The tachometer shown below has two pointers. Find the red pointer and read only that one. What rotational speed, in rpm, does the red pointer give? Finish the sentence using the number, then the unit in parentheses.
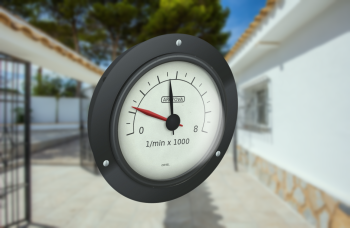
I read 1250 (rpm)
